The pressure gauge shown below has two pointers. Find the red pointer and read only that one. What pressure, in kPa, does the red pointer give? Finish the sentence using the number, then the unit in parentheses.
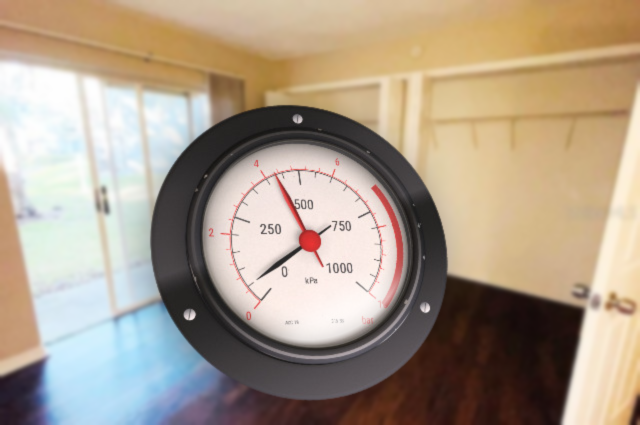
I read 425 (kPa)
